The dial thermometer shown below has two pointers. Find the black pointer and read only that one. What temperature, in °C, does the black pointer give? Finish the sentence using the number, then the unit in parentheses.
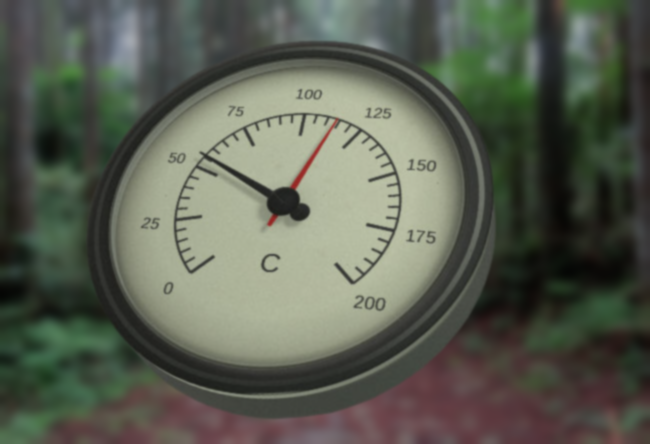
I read 55 (°C)
